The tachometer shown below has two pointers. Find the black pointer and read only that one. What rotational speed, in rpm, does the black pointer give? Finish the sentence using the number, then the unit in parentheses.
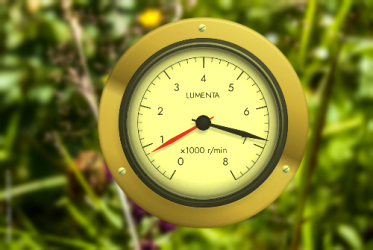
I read 6800 (rpm)
